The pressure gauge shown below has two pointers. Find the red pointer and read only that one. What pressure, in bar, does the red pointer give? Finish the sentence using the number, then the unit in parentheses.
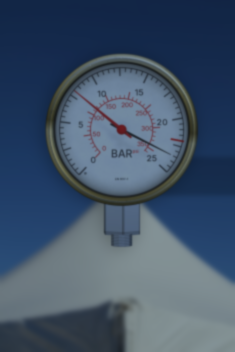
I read 8 (bar)
